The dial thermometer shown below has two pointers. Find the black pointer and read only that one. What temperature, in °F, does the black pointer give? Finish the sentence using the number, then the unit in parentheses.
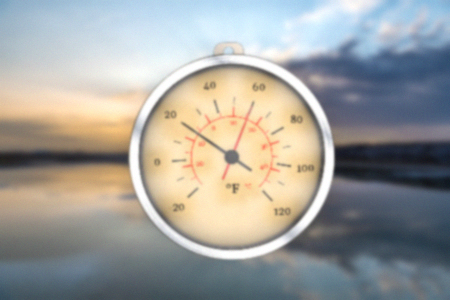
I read 20 (°F)
